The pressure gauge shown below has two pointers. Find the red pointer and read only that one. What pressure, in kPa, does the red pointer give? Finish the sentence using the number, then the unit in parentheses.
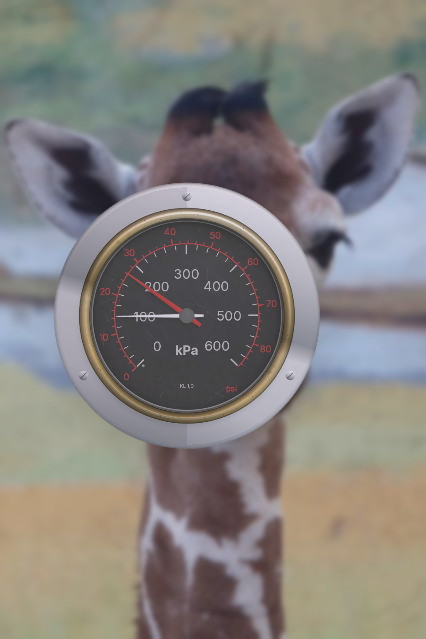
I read 180 (kPa)
